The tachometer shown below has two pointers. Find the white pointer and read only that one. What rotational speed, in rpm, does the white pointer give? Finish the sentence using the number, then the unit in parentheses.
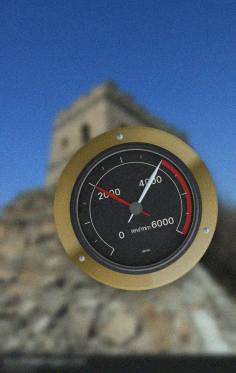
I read 4000 (rpm)
